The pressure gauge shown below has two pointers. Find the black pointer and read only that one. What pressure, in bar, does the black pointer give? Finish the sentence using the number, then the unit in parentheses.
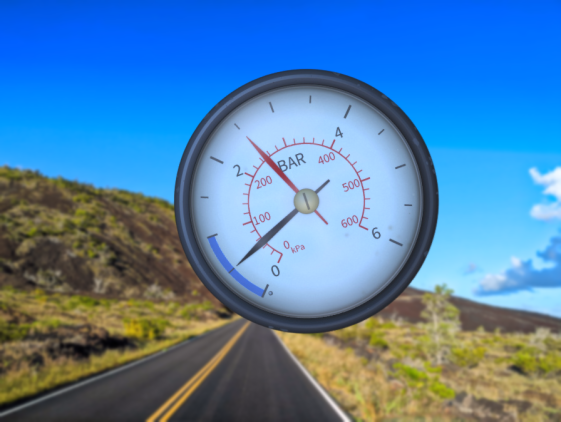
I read 0.5 (bar)
